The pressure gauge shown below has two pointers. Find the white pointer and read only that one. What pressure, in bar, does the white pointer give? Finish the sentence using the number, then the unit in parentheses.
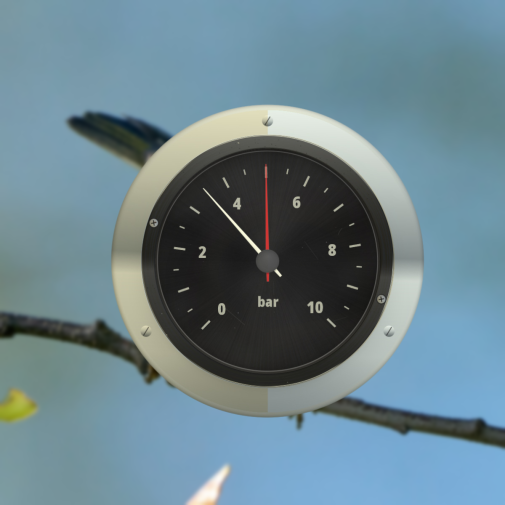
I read 3.5 (bar)
